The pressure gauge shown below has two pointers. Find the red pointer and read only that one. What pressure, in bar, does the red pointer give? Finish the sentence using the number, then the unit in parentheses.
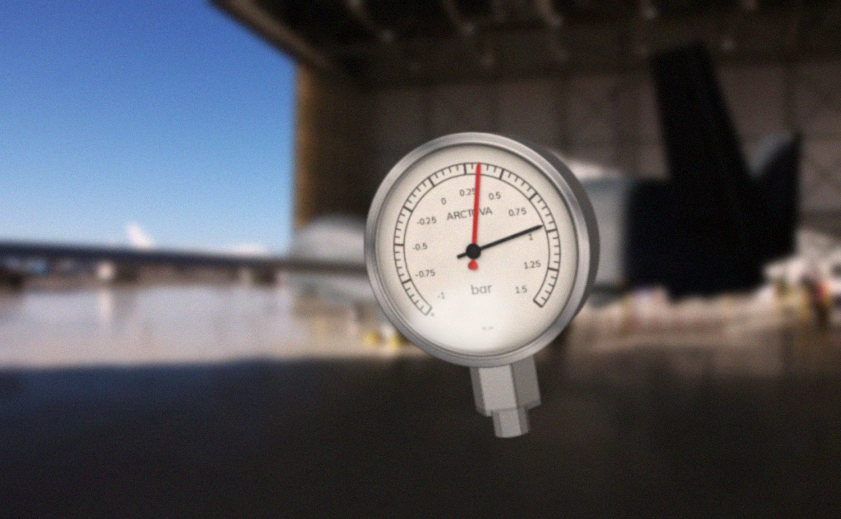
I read 0.35 (bar)
